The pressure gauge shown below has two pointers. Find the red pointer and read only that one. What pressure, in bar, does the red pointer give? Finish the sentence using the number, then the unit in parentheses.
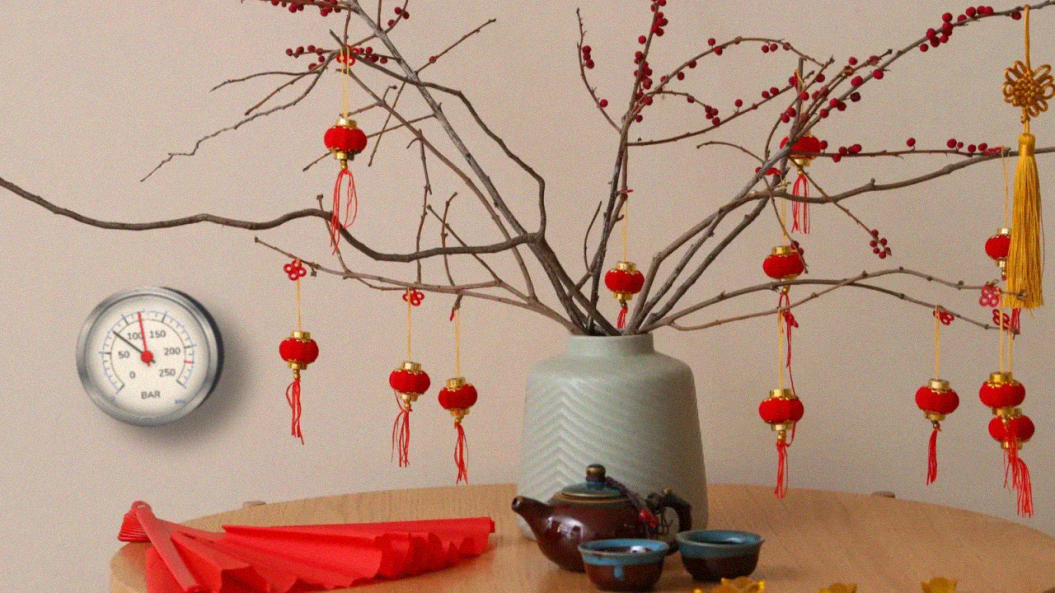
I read 120 (bar)
